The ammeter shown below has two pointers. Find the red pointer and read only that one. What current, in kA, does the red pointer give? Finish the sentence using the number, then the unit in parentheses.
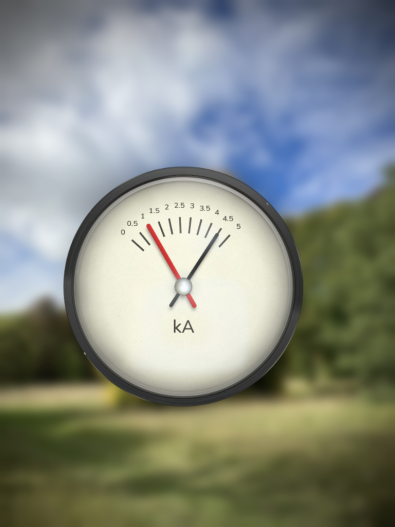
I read 1 (kA)
